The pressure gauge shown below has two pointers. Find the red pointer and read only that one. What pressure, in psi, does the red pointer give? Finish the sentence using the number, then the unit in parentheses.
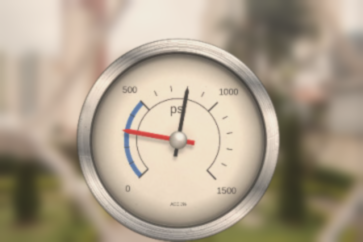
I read 300 (psi)
